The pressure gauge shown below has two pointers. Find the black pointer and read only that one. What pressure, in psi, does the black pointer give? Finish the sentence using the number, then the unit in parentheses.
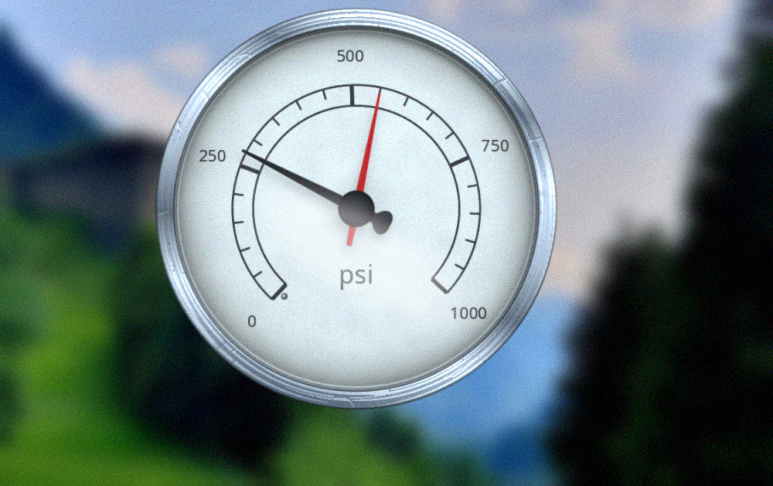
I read 275 (psi)
